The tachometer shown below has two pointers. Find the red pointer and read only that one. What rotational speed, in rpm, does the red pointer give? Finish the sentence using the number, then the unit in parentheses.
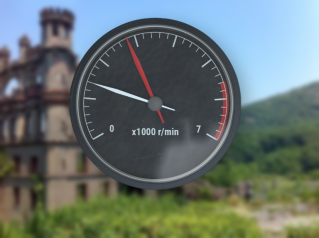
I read 2800 (rpm)
